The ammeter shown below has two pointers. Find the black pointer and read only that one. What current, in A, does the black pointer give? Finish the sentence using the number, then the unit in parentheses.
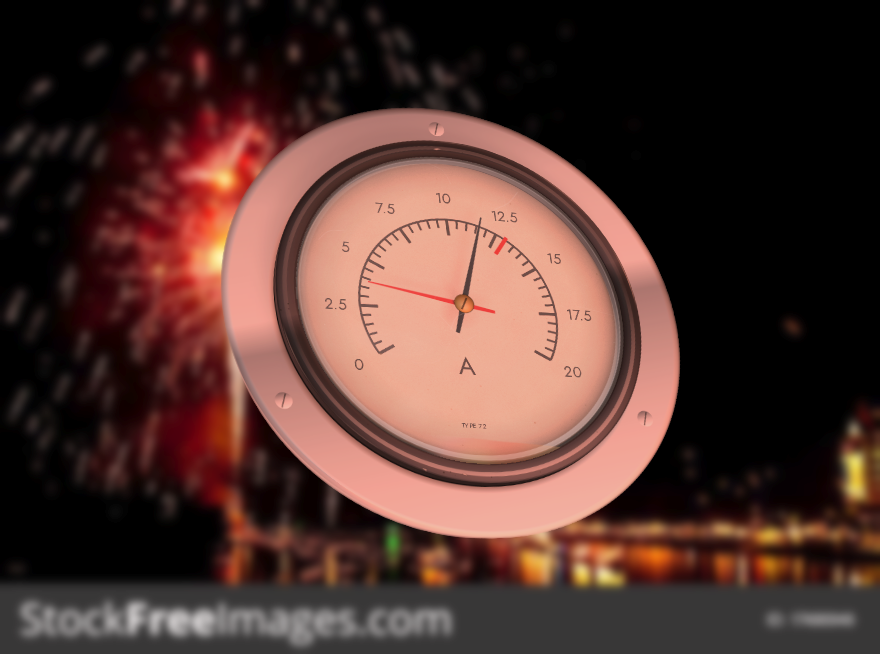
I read 11.5 (A)
